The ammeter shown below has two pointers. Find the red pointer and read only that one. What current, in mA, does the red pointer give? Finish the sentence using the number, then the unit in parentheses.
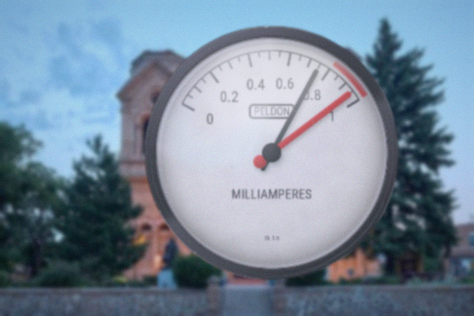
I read 0.95 (mA)
